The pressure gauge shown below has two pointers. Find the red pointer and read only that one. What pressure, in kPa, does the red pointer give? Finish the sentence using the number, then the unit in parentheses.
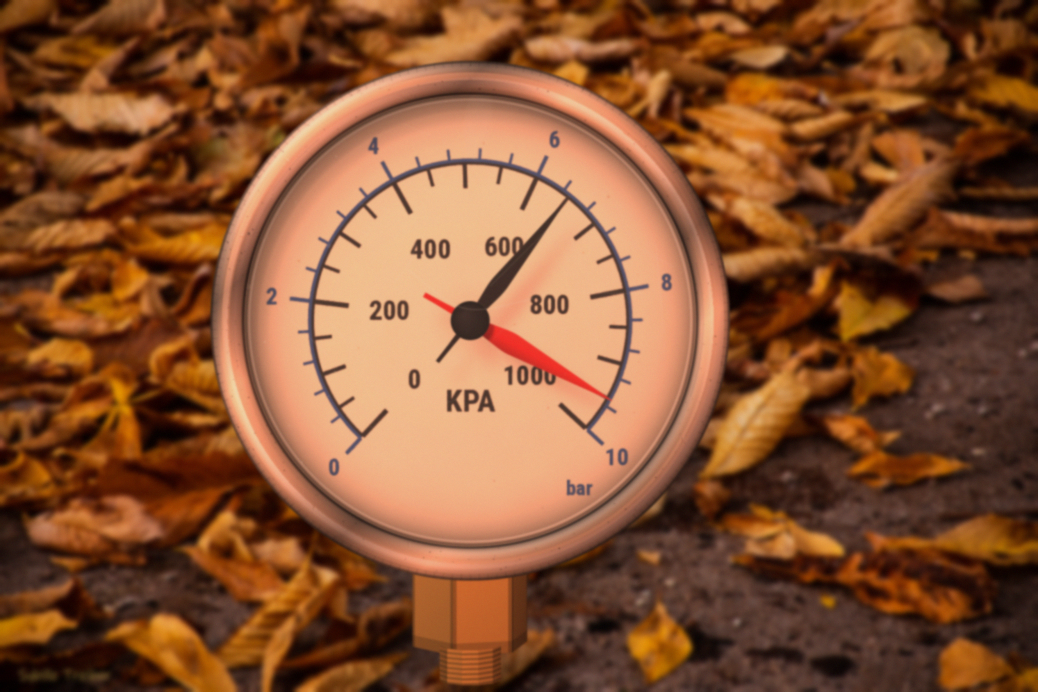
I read 950 (kPa)
